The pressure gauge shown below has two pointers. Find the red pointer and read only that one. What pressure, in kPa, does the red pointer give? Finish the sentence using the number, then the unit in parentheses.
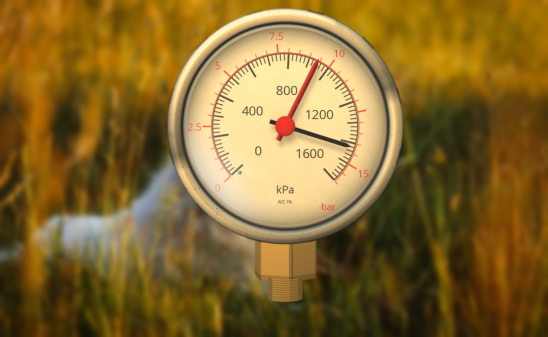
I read 940 (kPa)
